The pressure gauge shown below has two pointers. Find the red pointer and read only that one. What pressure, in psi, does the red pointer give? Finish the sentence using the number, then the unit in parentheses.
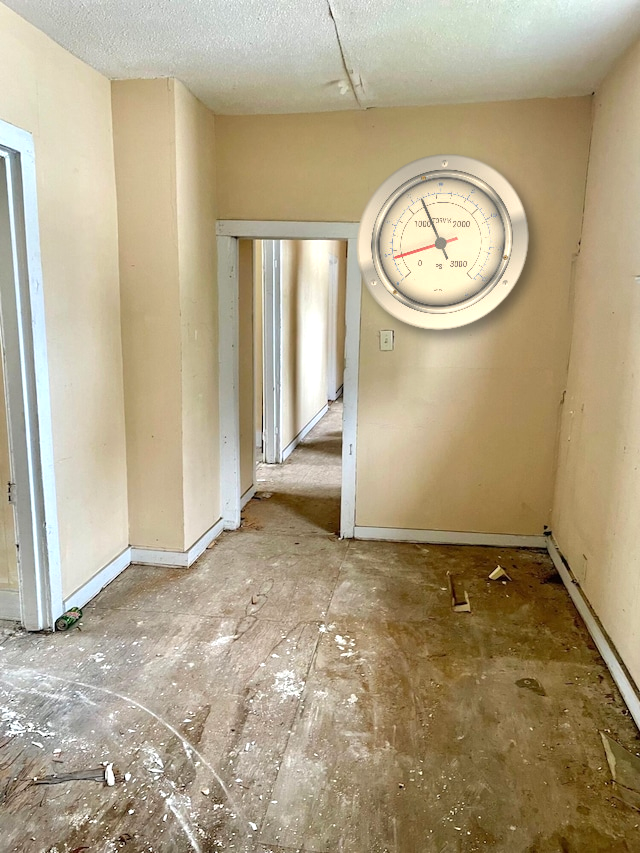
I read 300 (psi)
